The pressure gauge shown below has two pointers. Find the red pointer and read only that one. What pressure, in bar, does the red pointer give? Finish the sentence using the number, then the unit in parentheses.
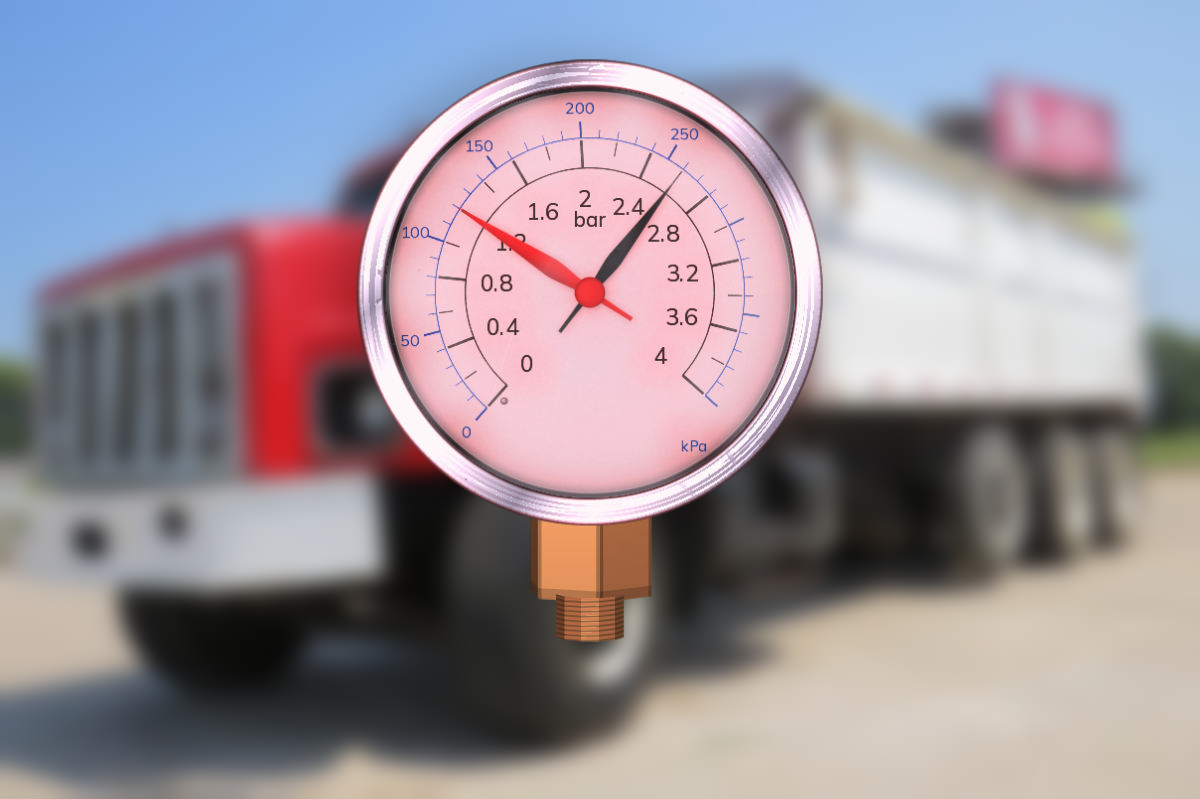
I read 1.2 (bar)
